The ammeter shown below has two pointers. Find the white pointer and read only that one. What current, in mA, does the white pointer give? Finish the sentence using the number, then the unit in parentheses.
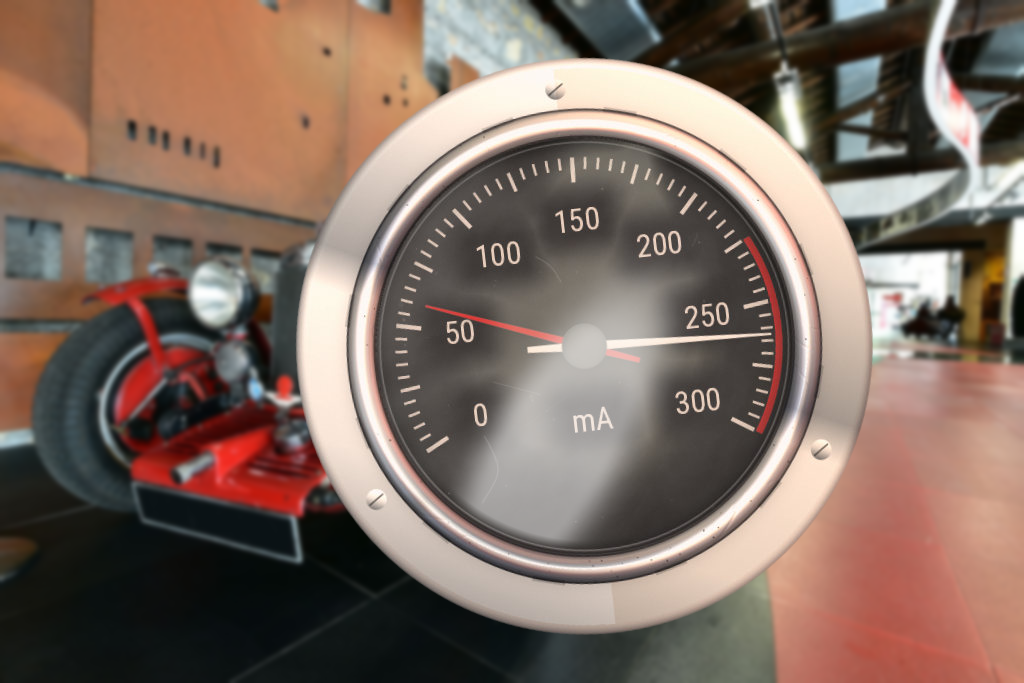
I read 262.5 (mA)
